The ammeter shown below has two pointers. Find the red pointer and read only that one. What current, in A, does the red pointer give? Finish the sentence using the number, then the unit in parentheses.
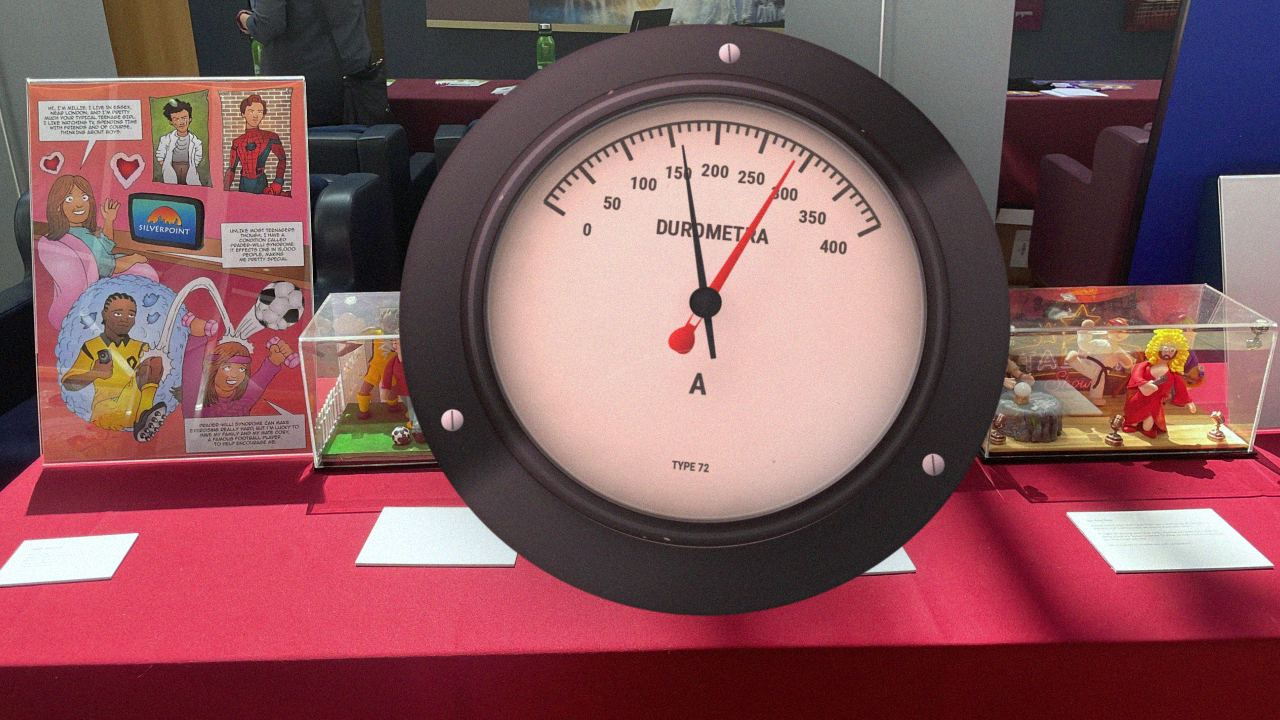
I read 290 (A)
